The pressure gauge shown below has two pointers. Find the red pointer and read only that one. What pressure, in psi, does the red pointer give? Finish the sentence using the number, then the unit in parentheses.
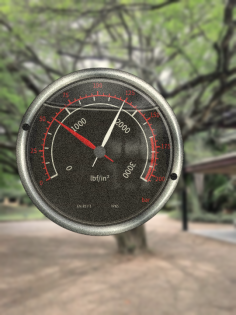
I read 800 (psi)
